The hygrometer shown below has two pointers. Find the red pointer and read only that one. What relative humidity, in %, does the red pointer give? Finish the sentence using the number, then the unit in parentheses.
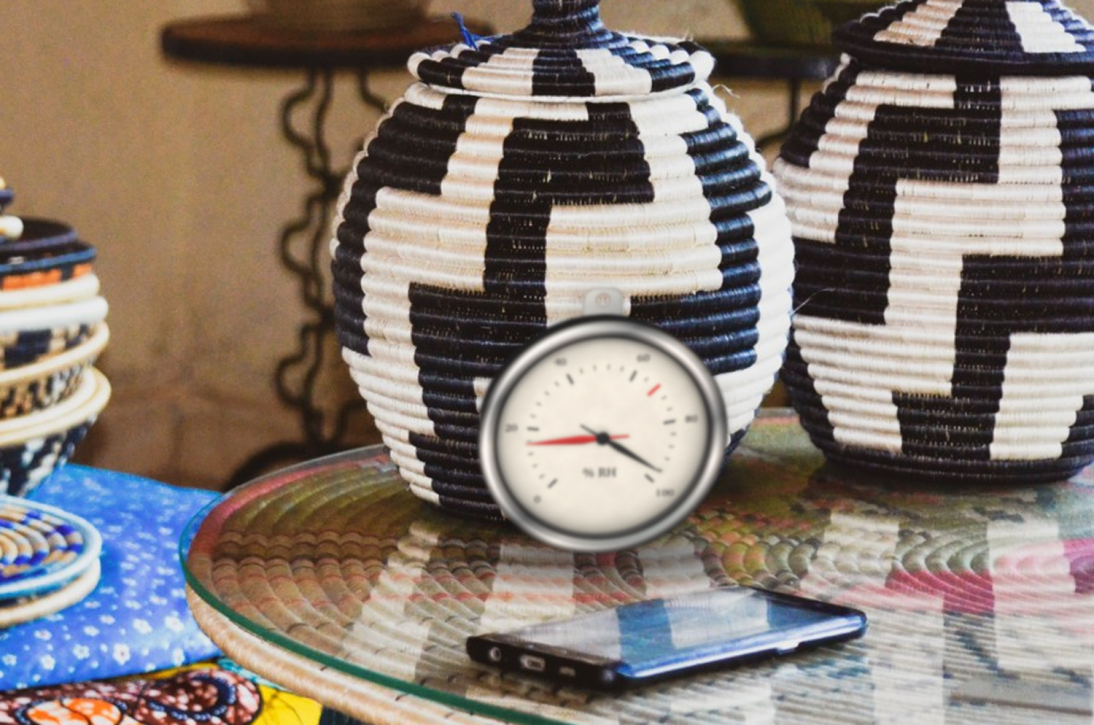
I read 16 (%)
